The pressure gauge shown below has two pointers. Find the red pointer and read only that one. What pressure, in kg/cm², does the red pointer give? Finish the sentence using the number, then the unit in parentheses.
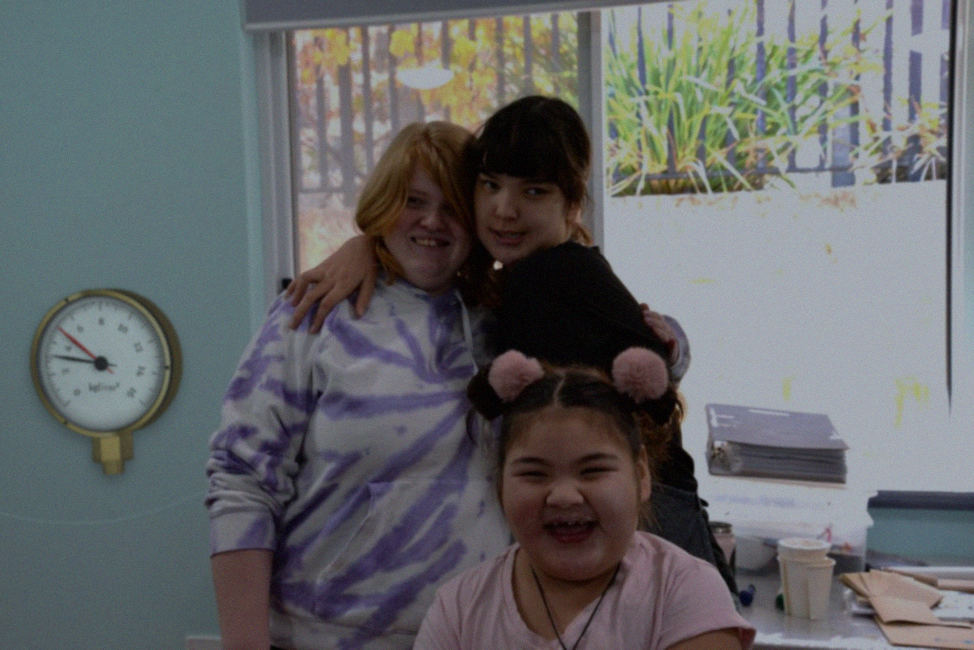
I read 5 (kg/cm²)
